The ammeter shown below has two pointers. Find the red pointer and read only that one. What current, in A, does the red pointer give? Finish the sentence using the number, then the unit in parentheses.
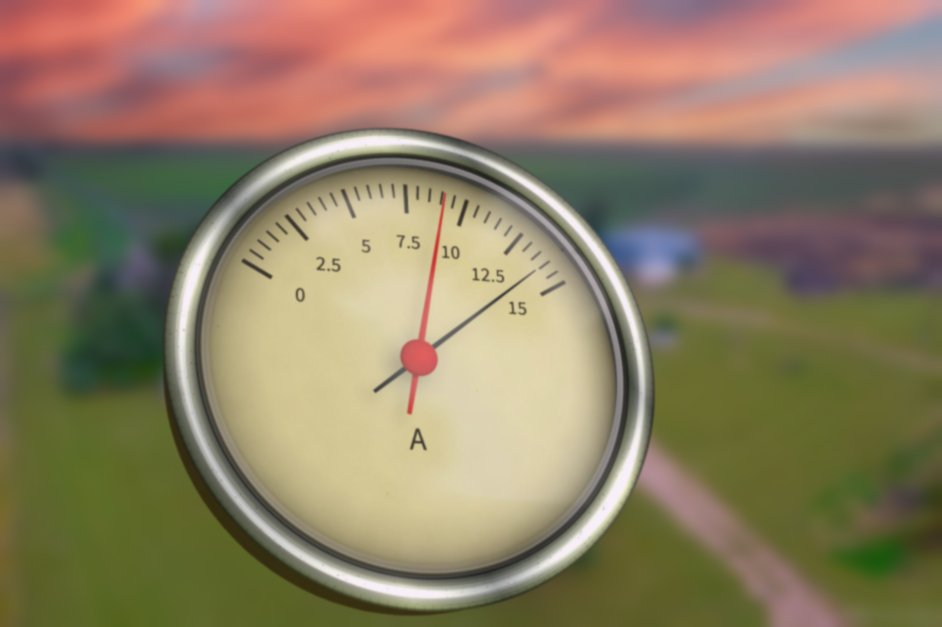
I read 9 (A)
